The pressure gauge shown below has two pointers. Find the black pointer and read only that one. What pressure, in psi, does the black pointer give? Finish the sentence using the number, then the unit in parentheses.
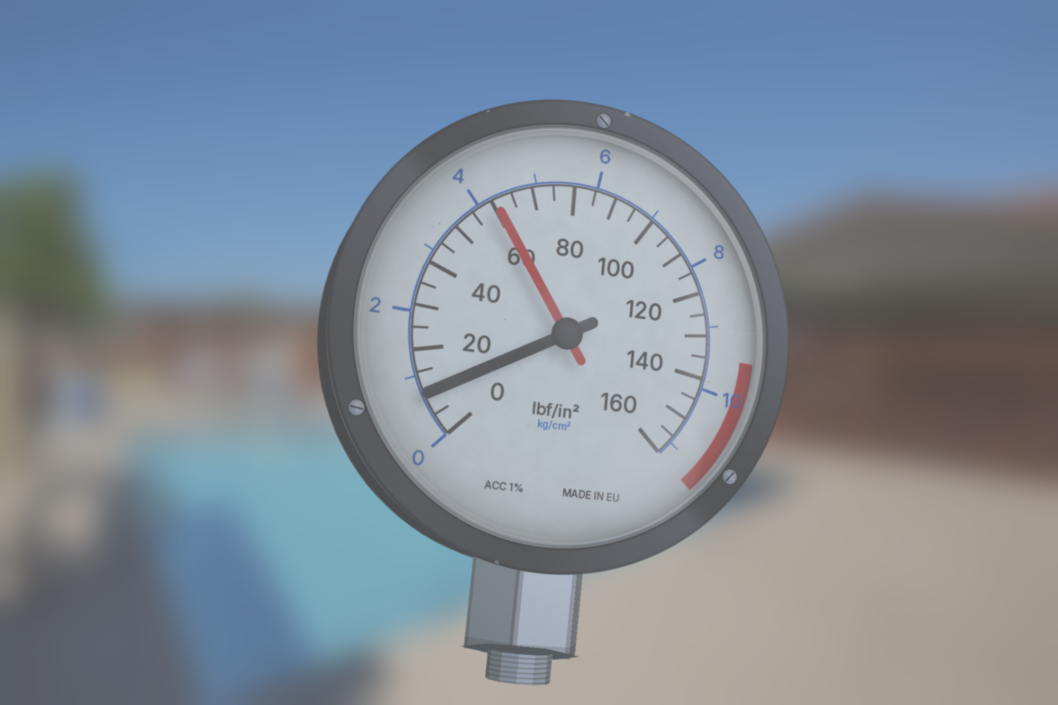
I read 10 (psi)
